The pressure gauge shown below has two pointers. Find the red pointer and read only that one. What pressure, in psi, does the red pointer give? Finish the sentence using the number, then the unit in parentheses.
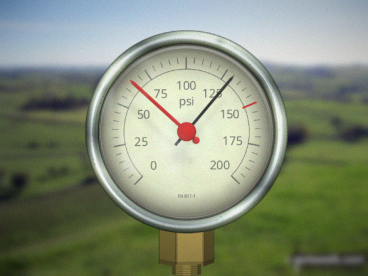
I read 65 (psi)
